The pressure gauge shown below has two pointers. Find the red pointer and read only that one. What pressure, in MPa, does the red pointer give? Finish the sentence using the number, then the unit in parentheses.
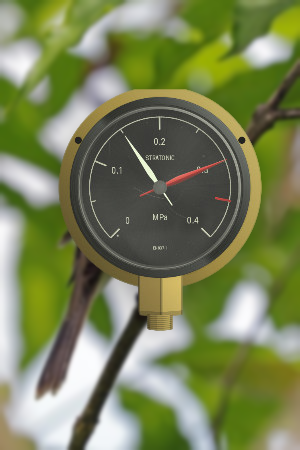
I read 0.3 (MPa)
